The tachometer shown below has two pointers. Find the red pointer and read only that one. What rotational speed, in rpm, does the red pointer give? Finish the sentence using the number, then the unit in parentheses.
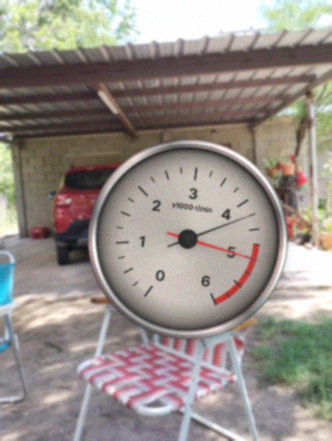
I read 5000 (rpm)
